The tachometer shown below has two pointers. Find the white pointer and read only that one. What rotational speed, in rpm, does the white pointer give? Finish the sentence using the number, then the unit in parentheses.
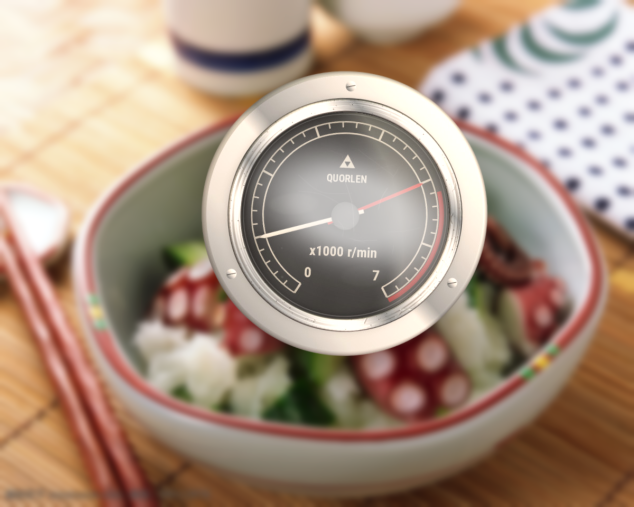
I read 1000 (rpm)
